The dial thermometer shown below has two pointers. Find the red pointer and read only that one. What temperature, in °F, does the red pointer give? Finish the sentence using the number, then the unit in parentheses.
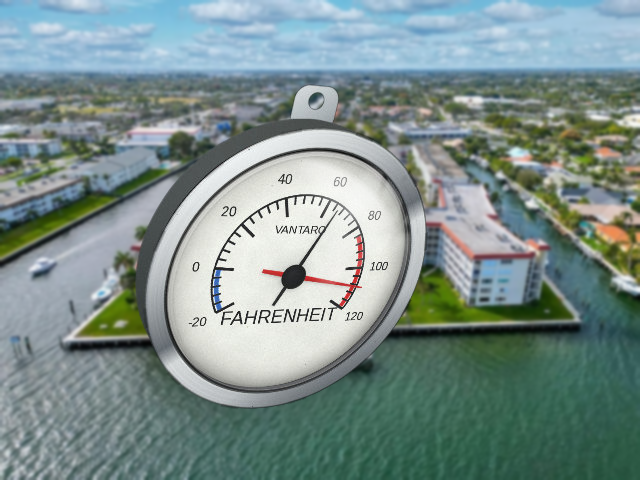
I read 108 (°F)
